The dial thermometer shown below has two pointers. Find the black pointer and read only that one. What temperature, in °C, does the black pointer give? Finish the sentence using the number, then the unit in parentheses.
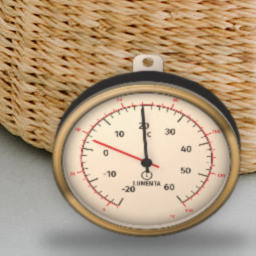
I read 20 (°C)
